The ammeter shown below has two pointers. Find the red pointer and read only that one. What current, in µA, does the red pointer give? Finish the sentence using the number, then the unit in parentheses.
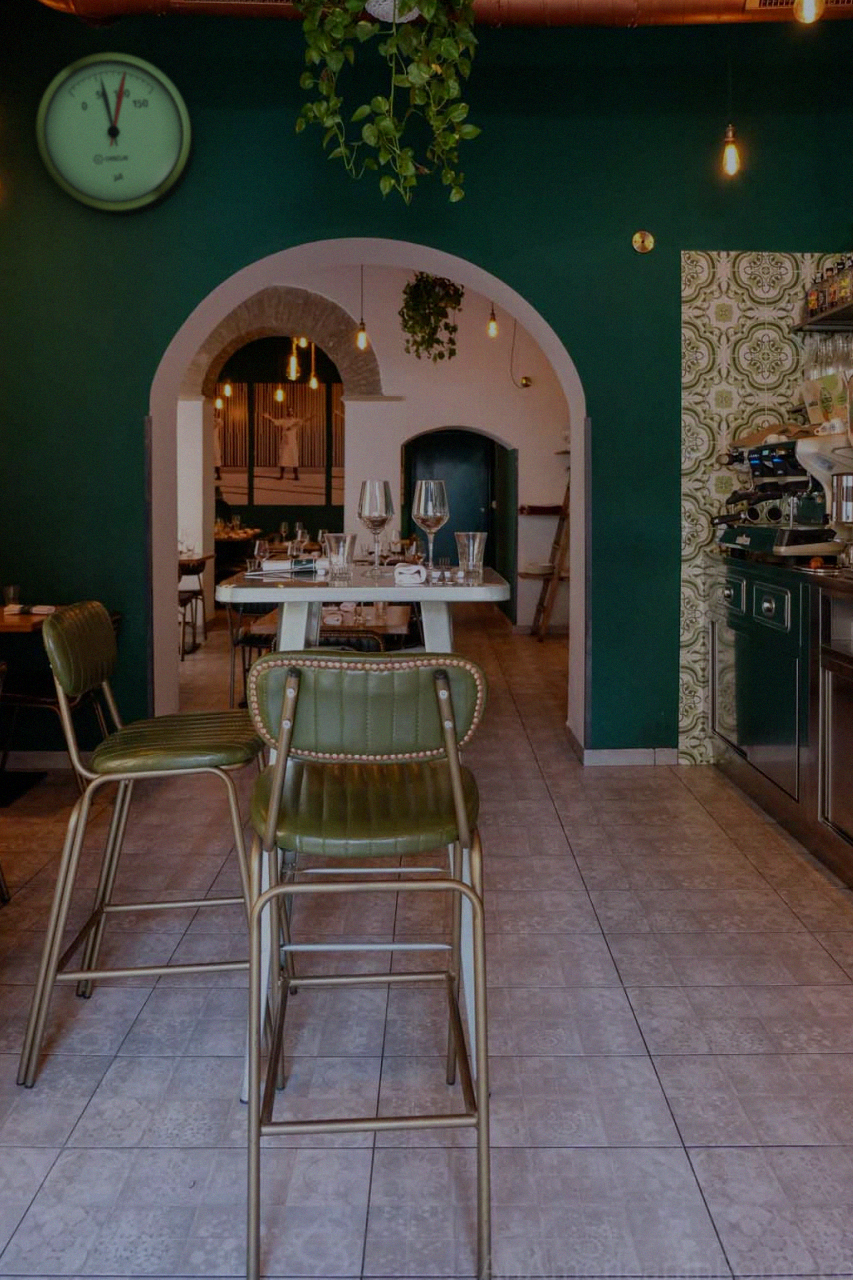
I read 100 (µA)
